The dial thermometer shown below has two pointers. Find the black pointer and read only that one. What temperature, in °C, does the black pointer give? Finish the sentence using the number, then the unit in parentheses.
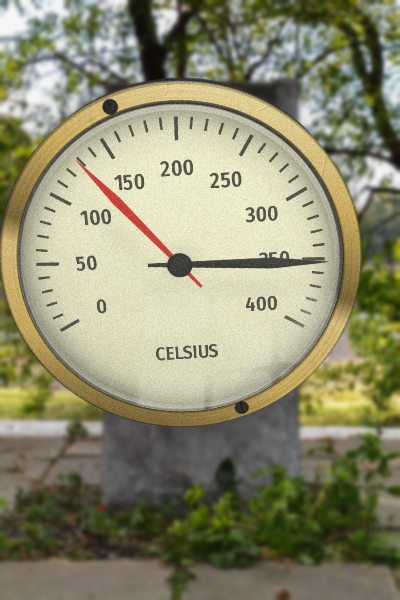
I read 350 (°C)
